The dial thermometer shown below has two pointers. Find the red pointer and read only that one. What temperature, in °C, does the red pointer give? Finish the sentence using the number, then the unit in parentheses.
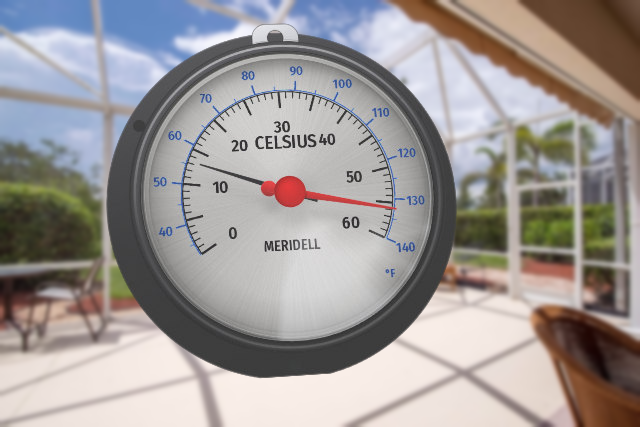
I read 56 (°C)
